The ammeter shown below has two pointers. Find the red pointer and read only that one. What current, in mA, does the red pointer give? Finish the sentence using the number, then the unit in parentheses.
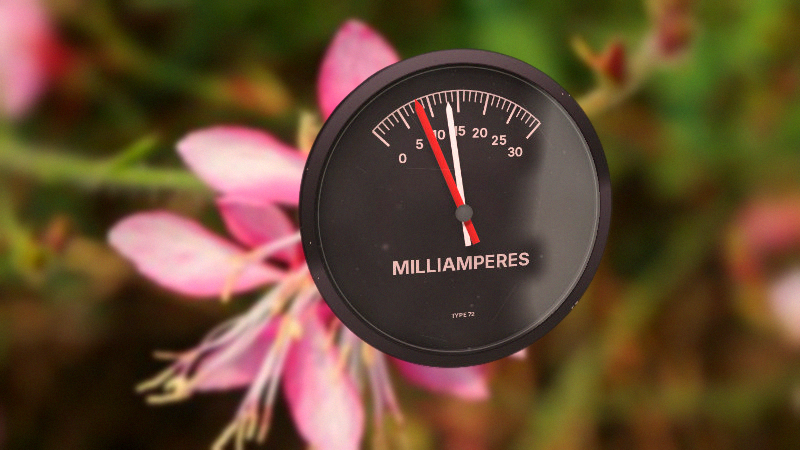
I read 8 (mA)
